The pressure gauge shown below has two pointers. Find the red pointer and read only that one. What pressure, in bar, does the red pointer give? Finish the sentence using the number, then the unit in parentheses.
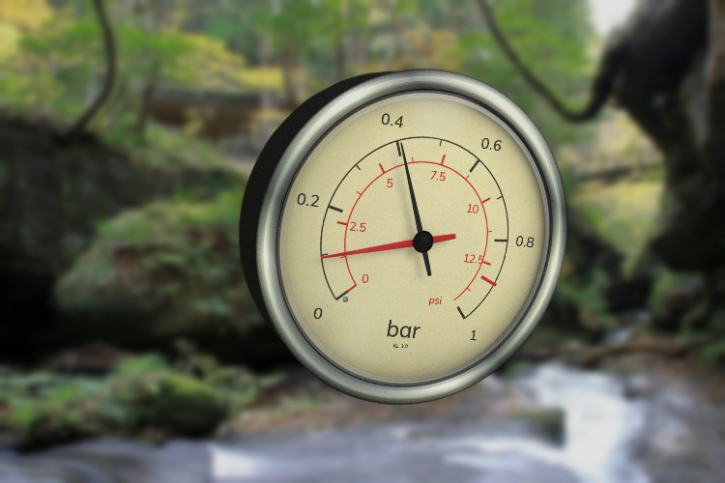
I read 0.1 (bar)
